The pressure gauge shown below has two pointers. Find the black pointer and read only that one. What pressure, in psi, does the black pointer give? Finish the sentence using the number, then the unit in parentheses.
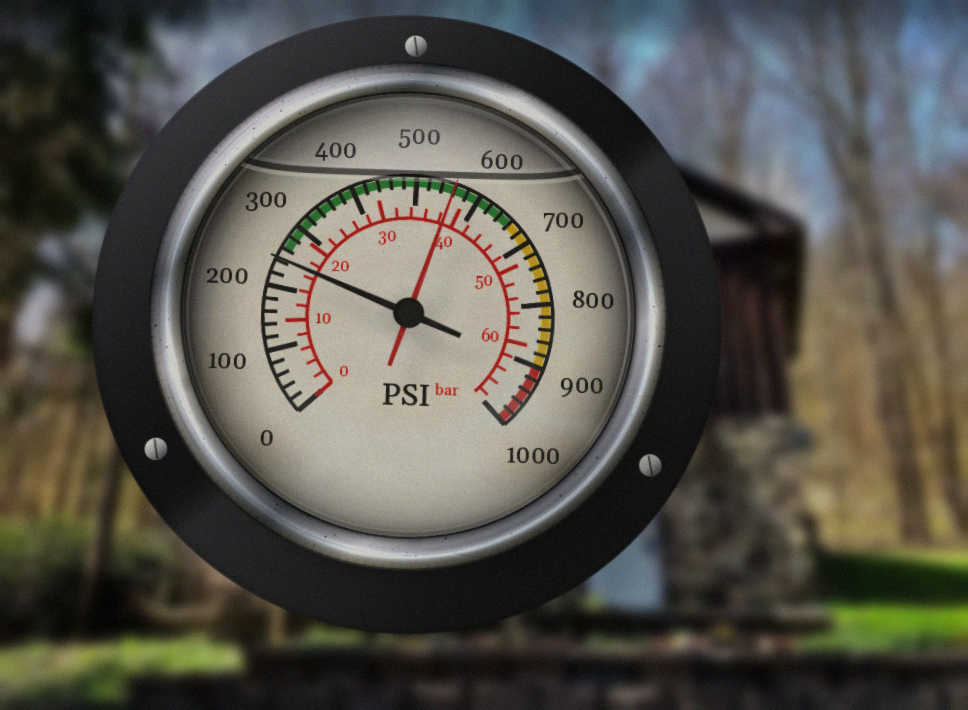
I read 240 (psi)
